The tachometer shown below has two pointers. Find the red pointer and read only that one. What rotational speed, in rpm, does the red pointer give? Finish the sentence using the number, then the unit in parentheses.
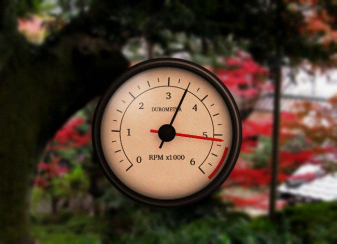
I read 5125 (rpm)
